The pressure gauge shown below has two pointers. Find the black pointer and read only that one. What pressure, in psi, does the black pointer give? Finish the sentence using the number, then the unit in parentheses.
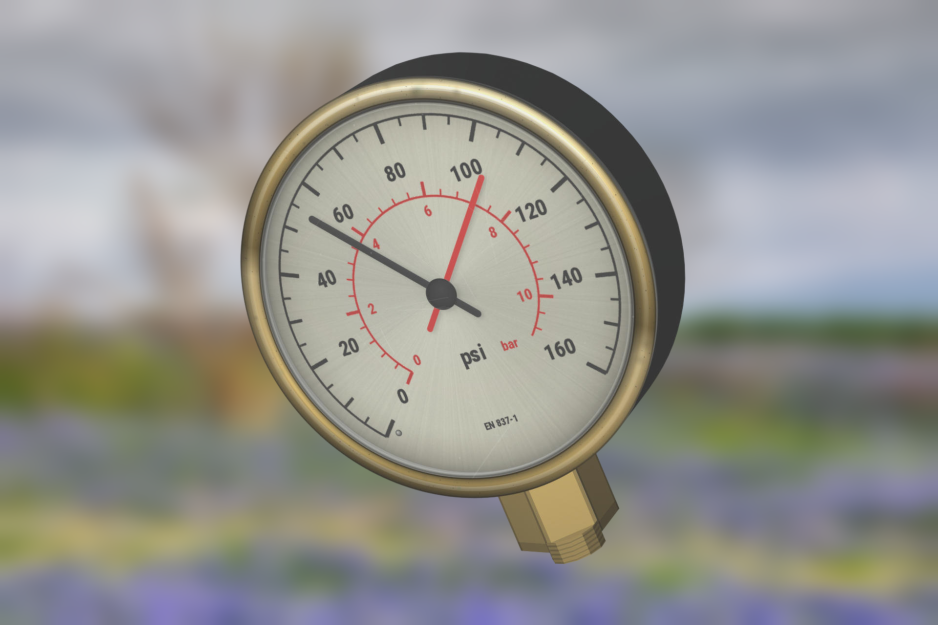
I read 55 (psi)
